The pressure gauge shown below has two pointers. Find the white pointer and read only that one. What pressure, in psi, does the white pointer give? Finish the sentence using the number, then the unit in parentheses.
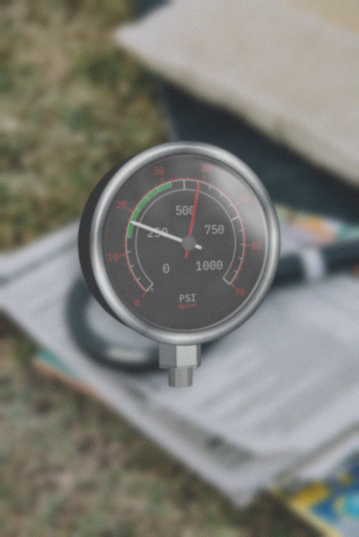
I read 250 (psi)
